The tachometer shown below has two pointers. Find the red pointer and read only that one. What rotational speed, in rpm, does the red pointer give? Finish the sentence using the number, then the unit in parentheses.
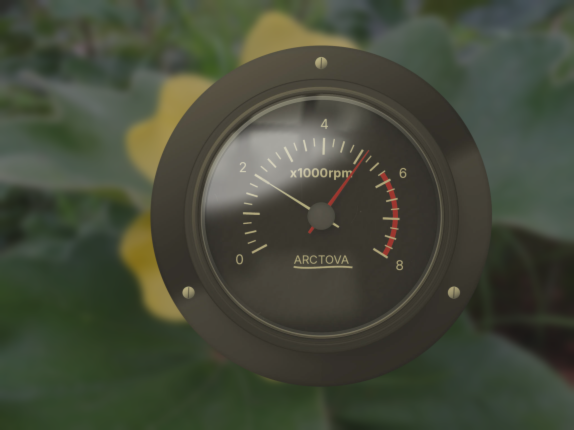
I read 5125 (rpm)
